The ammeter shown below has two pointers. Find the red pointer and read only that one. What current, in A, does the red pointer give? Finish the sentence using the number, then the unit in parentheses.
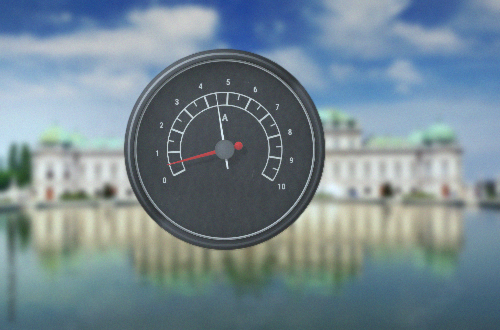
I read 0.5 (A)
